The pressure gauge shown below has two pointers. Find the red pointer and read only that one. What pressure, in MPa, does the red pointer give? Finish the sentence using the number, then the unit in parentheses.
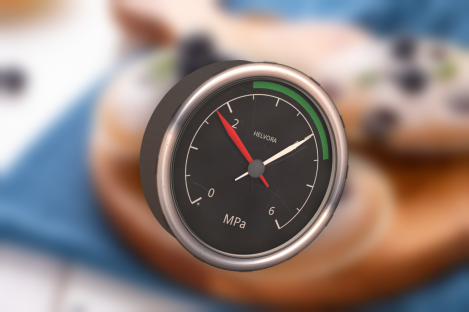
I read 1.75 (MPa)
